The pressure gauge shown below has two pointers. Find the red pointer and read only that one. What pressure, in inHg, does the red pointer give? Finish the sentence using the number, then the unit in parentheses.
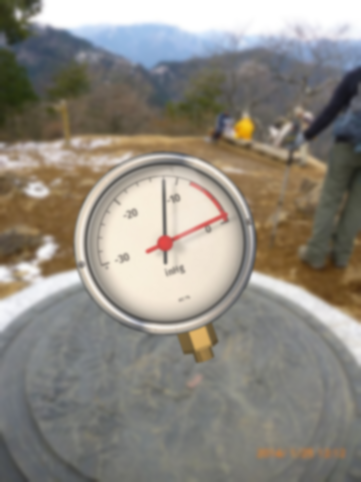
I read -1 (inHg)
